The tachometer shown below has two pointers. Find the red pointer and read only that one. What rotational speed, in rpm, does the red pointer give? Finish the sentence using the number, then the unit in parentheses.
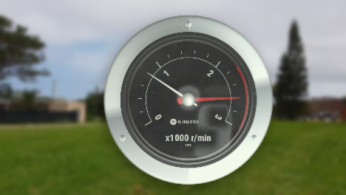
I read 2600 (rpm)
